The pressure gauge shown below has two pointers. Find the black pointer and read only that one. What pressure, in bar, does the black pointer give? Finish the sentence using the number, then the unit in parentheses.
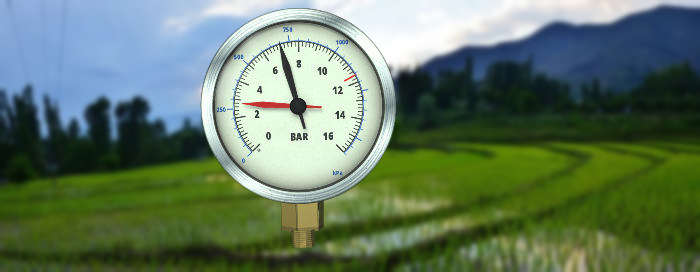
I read 7 (bar)
